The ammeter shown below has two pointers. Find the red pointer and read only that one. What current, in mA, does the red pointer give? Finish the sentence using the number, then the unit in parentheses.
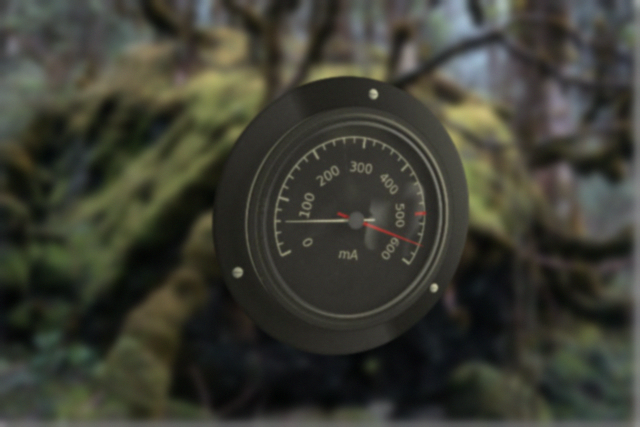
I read 560 (mA)
